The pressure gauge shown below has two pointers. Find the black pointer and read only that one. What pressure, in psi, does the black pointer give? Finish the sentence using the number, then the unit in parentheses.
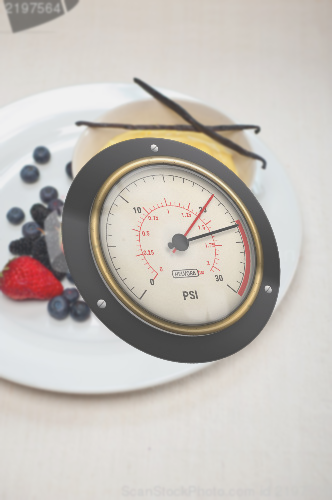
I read 23.5 (psi)
